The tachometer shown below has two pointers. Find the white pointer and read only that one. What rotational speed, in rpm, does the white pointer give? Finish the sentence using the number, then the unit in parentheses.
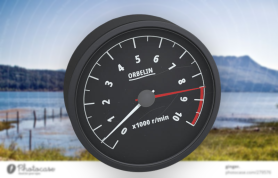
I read 500 (rpm)
